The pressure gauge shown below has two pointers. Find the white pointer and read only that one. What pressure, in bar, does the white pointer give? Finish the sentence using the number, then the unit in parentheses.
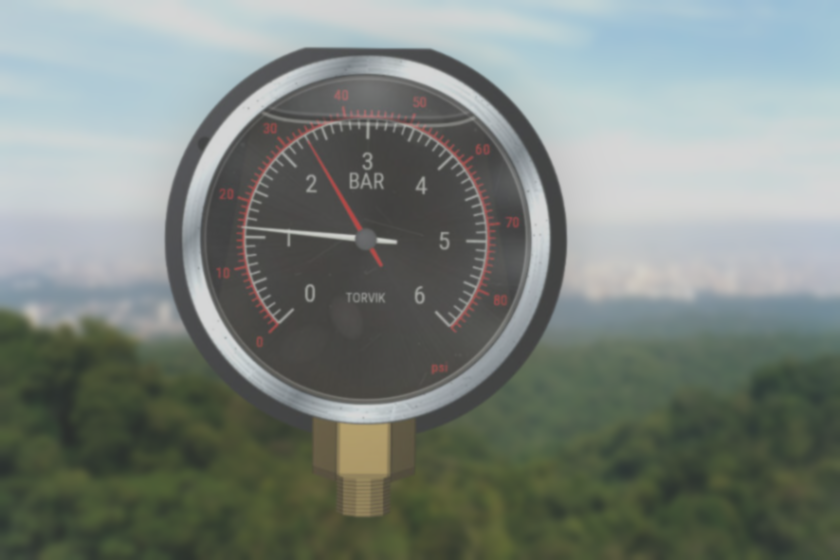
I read 1.1 (bar)
